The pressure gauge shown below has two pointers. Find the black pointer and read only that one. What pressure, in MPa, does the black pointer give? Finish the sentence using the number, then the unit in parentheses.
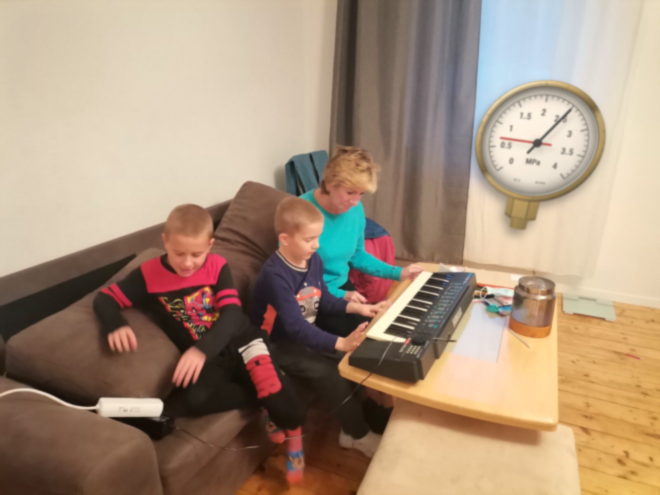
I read 2.5 (MPa)
